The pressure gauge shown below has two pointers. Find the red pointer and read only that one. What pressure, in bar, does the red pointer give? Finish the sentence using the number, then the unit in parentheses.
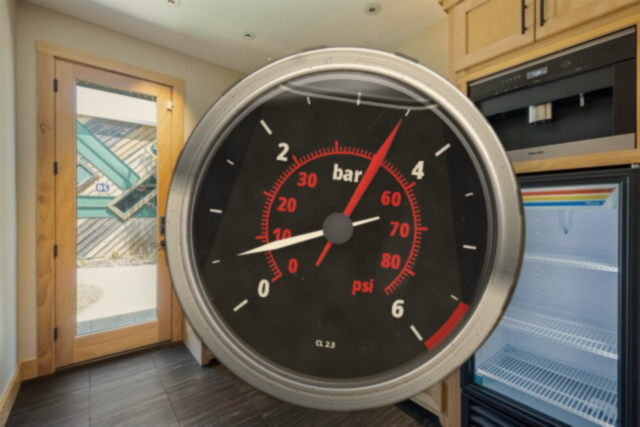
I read 3.5 (bar)
